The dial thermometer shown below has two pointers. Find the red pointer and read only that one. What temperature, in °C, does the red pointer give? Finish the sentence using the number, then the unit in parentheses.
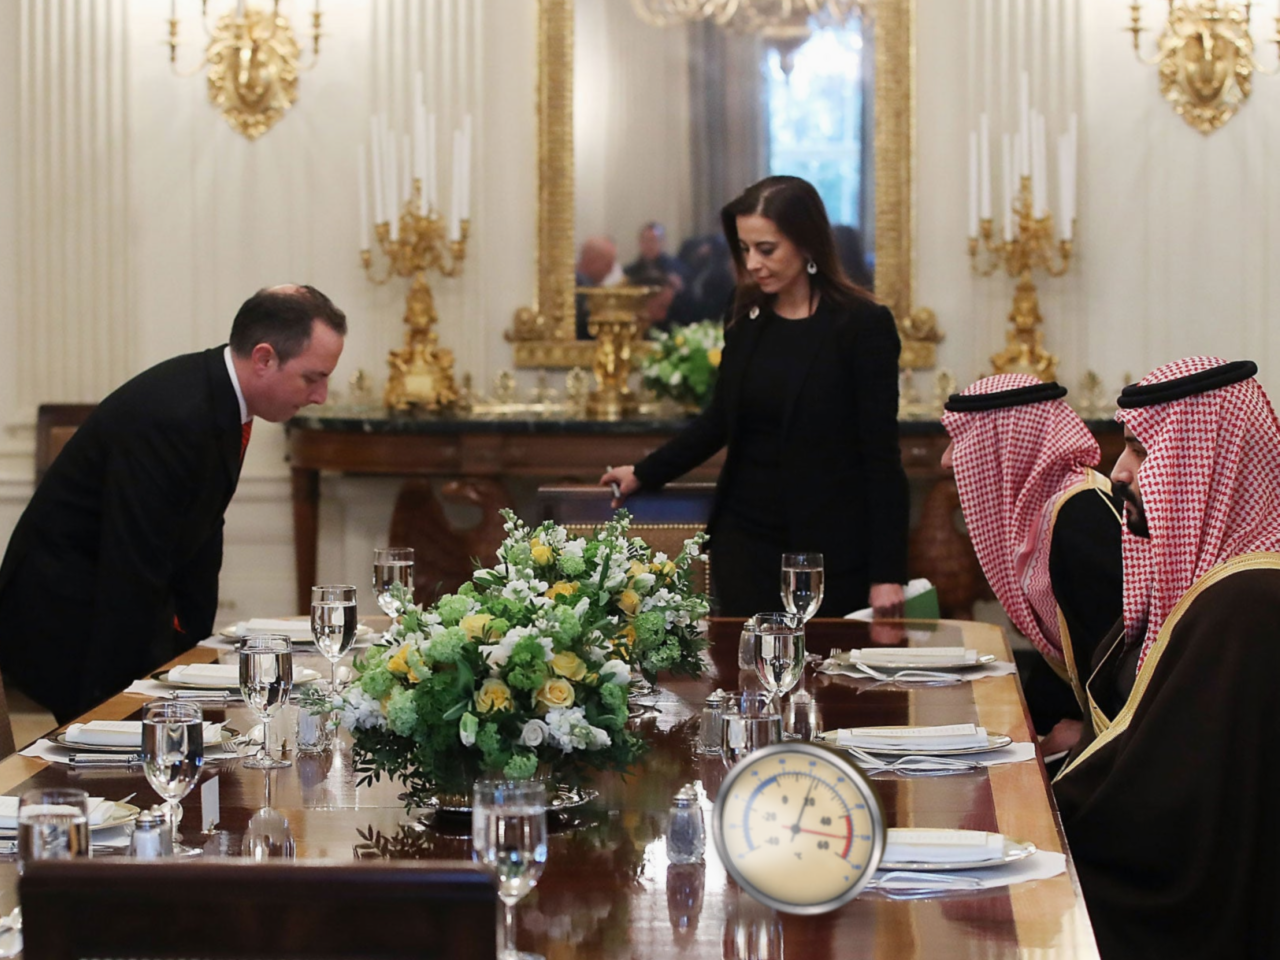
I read 50 (°C)
